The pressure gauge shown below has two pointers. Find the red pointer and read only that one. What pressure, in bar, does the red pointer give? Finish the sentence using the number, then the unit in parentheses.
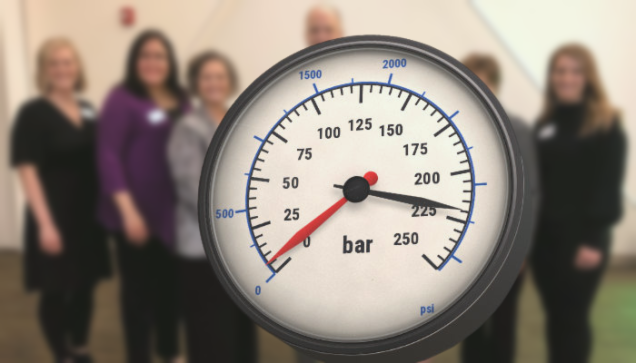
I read 5 (bar)
